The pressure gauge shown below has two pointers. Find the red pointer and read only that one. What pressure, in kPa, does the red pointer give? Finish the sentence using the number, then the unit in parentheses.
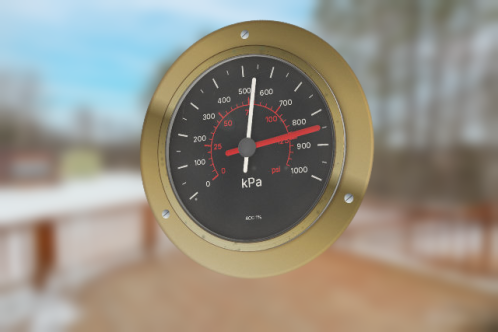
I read 850 (kPa)
